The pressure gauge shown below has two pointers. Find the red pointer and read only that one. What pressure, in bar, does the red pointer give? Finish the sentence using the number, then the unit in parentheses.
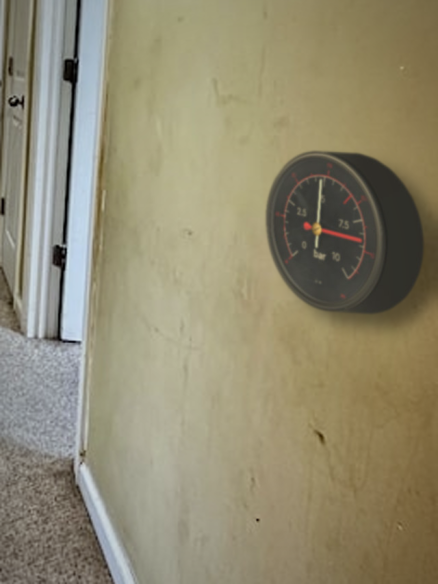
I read 8.25 (bar)
